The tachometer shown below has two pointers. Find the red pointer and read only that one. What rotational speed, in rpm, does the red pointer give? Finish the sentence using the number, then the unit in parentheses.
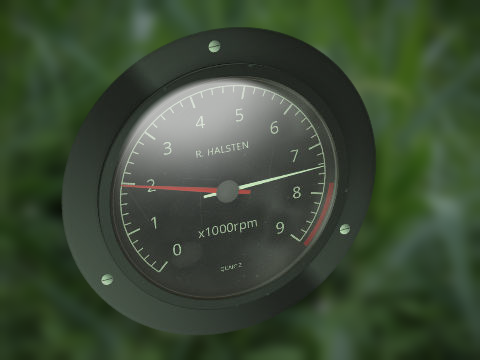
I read 2000 (rpm)
